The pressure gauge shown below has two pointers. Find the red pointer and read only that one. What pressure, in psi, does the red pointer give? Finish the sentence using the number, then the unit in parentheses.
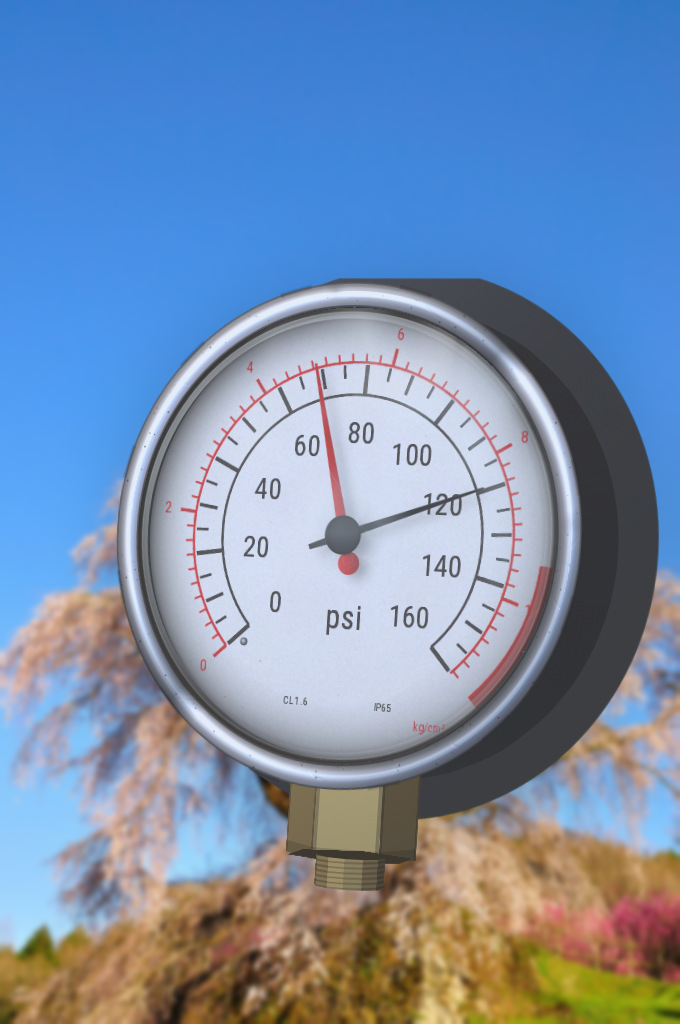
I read 70 (psi)
